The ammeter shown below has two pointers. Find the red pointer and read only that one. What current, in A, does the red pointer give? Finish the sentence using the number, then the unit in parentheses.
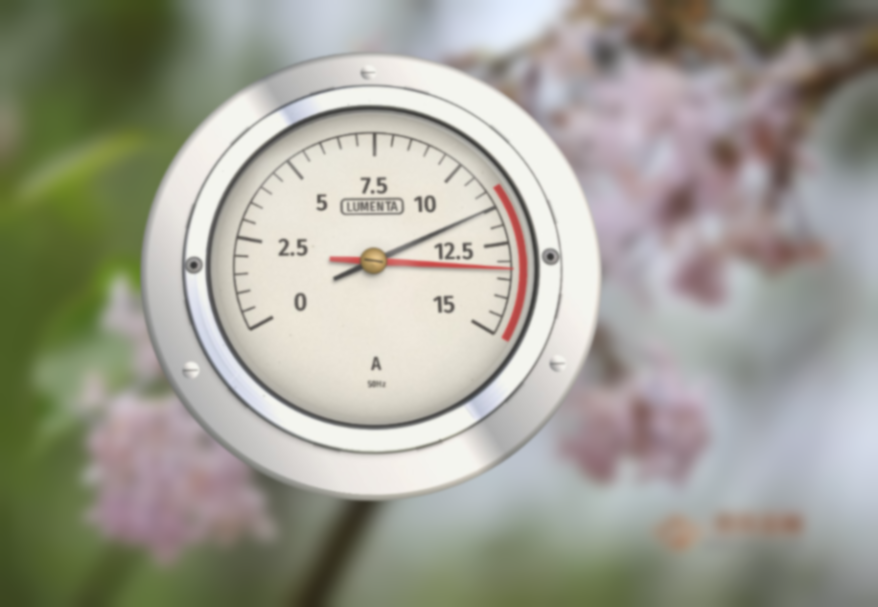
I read 13.25 (A)
